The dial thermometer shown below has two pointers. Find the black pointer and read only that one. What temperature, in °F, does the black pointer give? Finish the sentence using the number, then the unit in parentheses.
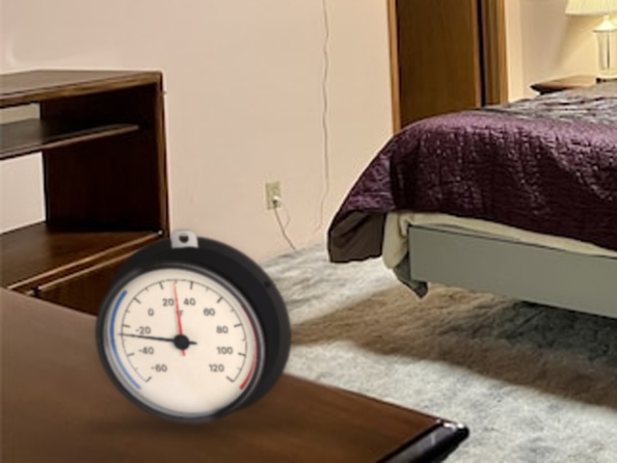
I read -25 (°F)
